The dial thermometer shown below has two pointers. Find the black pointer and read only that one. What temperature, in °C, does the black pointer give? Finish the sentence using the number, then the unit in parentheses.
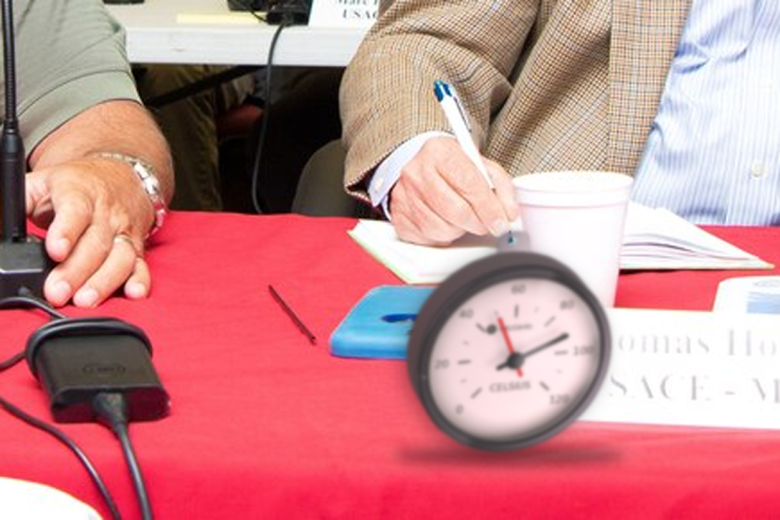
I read 90 (°C)
